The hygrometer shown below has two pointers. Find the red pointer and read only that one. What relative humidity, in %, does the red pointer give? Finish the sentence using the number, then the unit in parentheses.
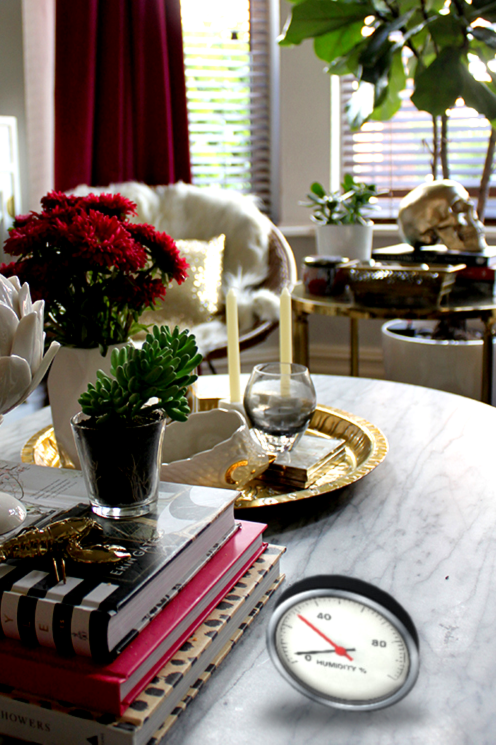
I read 30 (%)
